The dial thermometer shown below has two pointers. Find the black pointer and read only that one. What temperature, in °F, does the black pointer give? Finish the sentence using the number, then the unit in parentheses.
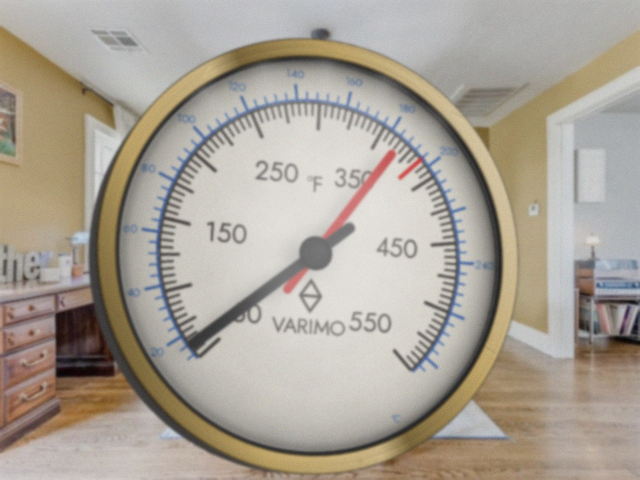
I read 60 (°F)
